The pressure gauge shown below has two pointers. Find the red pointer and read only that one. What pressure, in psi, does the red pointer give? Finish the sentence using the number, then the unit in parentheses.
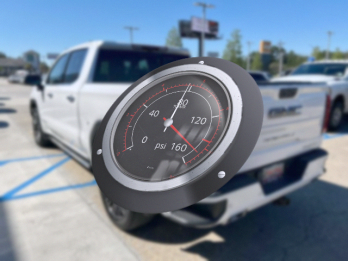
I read 150 (psi)
